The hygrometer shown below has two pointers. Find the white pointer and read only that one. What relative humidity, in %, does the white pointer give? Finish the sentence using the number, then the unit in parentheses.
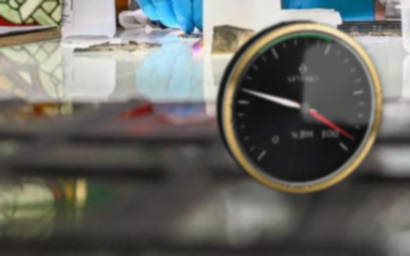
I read 24 (%)
